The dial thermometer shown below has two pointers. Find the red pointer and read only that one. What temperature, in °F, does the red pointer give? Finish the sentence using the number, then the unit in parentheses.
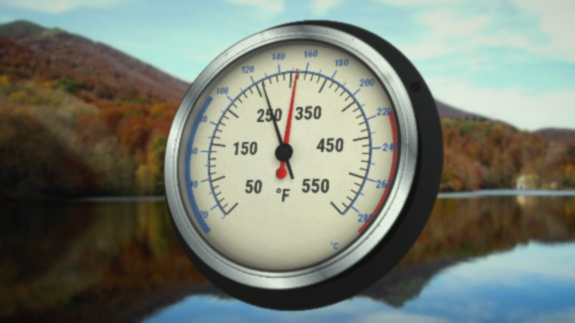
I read 310 (°F)
